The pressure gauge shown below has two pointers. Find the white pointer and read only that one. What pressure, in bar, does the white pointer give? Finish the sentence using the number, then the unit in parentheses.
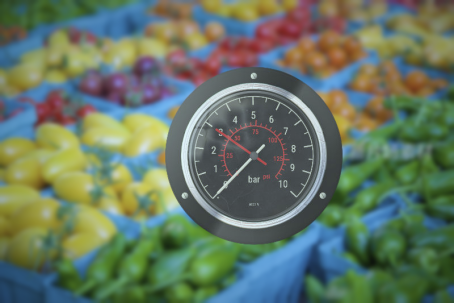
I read 0 (bar)
